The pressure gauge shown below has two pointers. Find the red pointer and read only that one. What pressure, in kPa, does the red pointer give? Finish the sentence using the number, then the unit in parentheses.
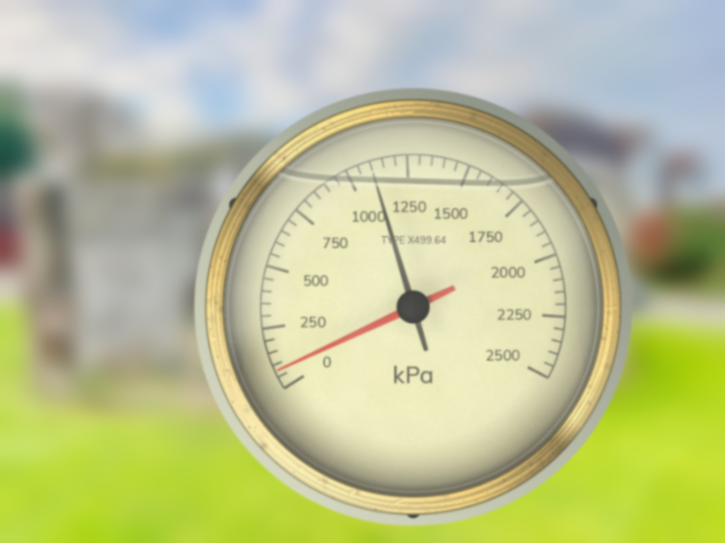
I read 75 (kPa)
